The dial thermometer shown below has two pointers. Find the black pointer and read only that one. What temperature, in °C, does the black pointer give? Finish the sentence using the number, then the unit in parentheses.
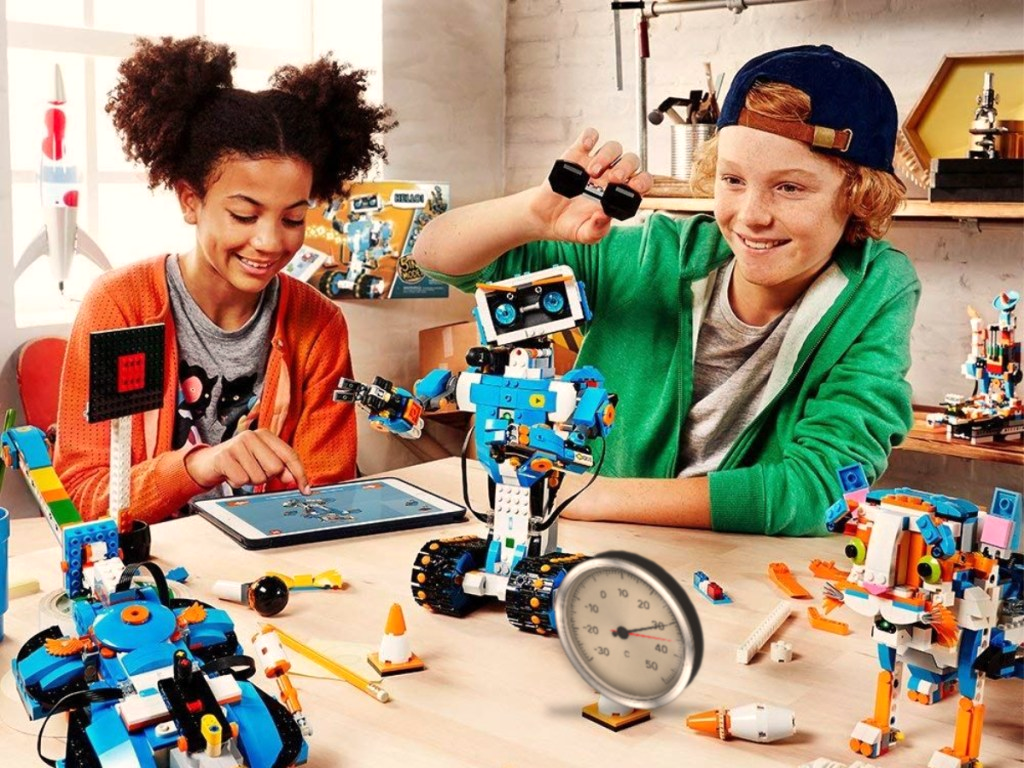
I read 30 (°C)
